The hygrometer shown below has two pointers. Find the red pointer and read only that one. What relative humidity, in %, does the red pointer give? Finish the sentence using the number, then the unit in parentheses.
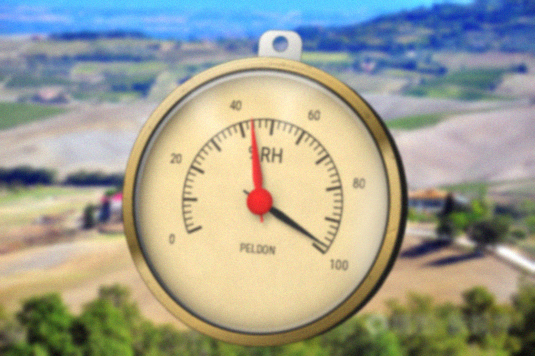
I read 44 (%)
